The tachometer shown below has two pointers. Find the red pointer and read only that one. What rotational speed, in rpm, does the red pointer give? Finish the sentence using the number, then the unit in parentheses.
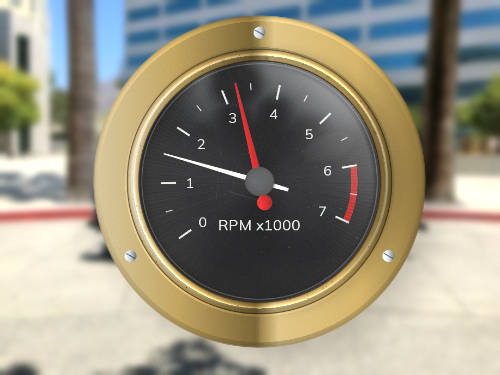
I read 3250 (rpm)
